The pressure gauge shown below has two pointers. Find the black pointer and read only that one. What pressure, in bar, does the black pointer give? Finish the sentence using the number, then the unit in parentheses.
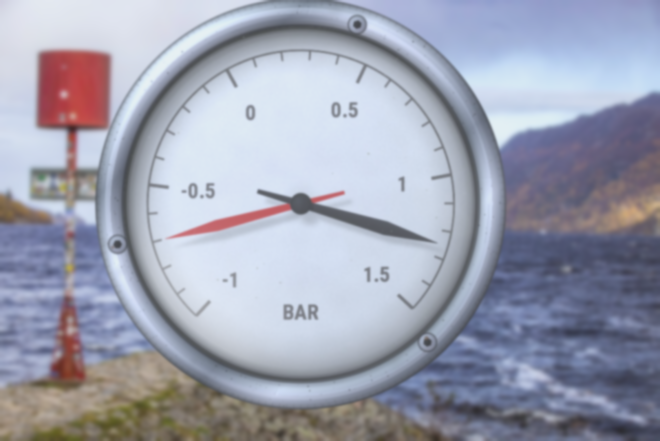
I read 1.25 (bar)
